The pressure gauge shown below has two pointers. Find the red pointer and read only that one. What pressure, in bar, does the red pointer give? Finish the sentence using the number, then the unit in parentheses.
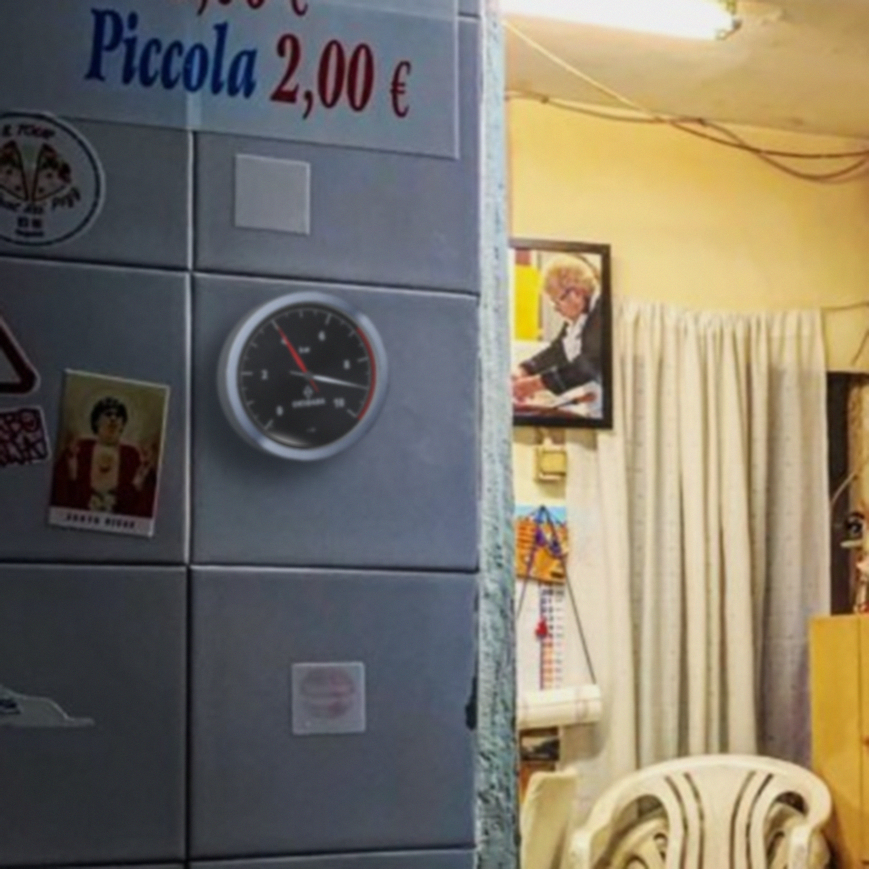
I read 4 (bar)
